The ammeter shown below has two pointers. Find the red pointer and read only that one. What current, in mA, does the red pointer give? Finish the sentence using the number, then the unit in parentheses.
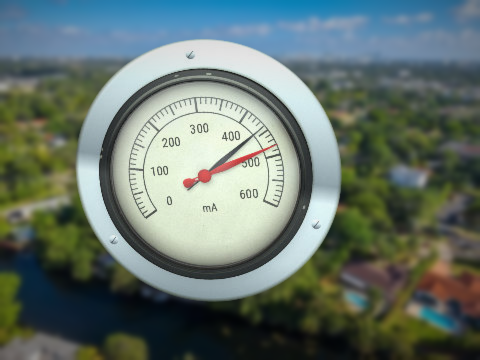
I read 480 (mA)
